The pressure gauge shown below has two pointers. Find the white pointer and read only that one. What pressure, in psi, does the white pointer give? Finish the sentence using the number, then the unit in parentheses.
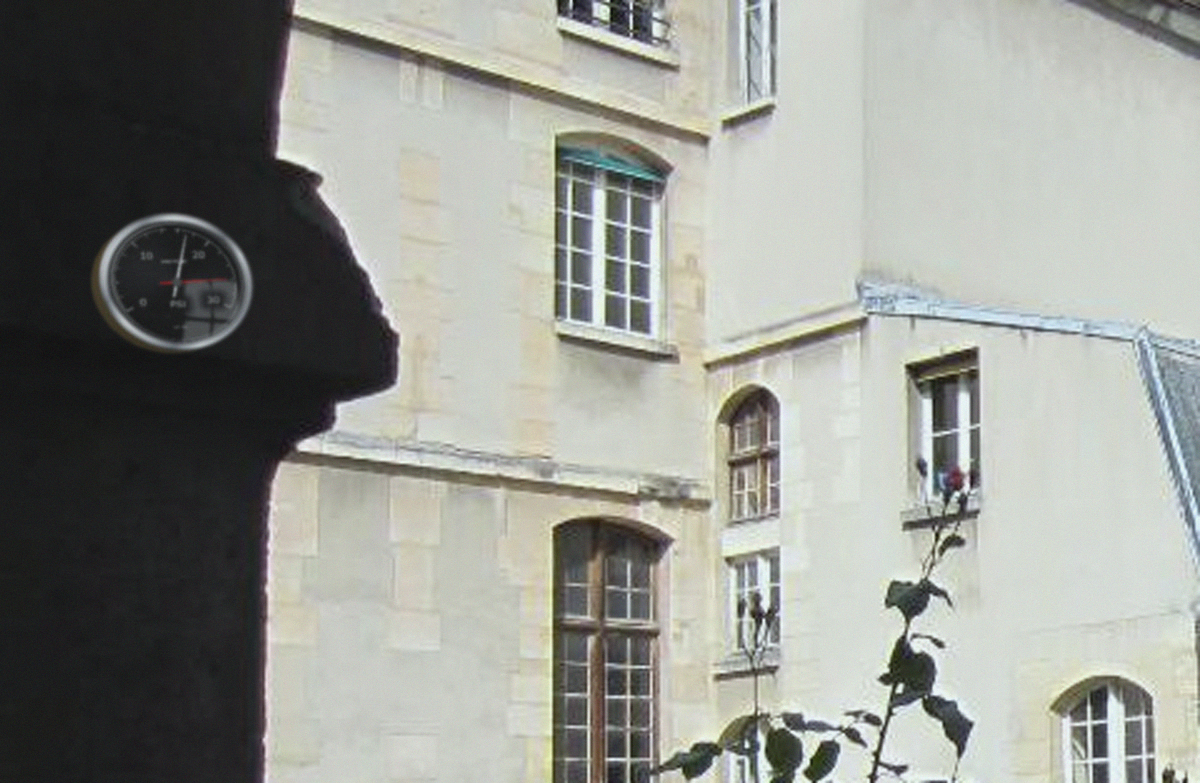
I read 17 (psi)
